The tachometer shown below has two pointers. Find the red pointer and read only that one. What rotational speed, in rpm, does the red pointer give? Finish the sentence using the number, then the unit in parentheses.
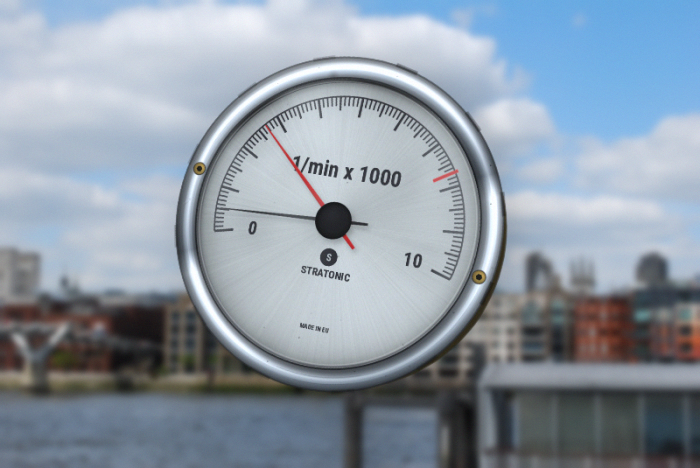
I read 2700 (rpm)
